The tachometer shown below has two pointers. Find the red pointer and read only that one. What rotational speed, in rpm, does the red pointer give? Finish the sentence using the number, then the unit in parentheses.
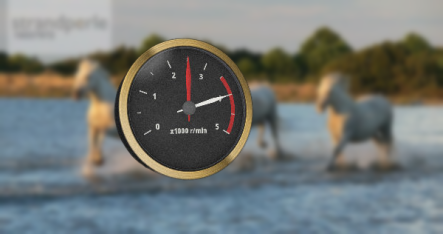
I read 2500 (rpm)
